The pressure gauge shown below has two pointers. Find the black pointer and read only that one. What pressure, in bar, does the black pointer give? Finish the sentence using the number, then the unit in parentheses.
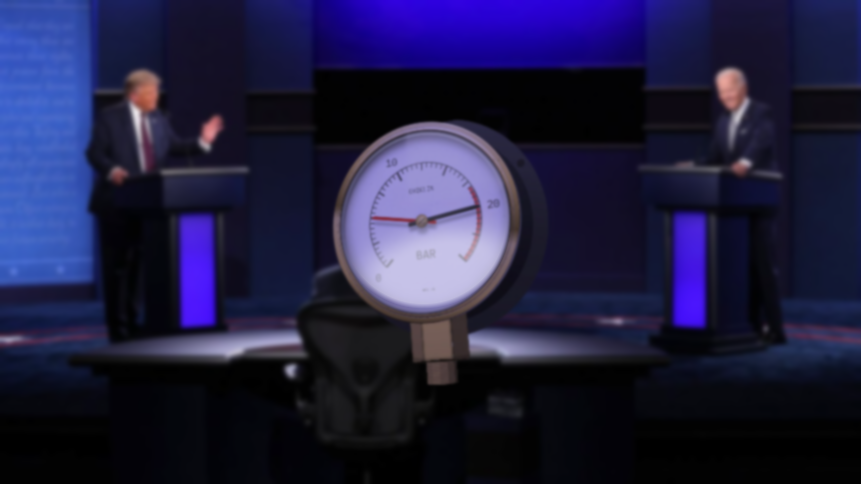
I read 20 (bar)
